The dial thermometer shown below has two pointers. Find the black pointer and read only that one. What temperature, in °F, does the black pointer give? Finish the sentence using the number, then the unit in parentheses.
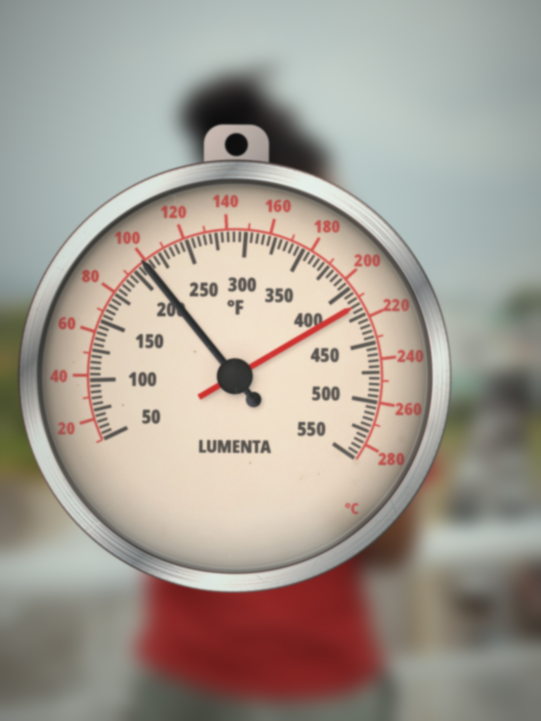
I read 210 (°F)
